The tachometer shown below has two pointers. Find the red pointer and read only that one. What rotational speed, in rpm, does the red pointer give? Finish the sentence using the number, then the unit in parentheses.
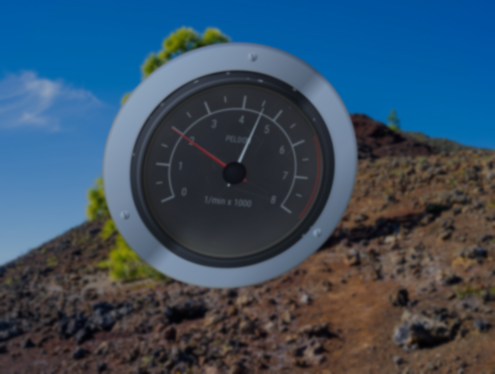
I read 2000 (rpm)
